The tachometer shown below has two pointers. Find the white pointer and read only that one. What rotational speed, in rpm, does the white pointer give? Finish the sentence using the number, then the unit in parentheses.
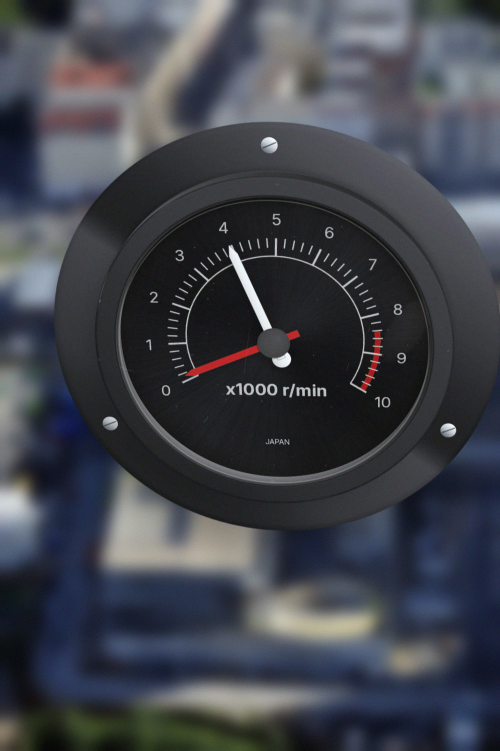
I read 4000 (rpm)
